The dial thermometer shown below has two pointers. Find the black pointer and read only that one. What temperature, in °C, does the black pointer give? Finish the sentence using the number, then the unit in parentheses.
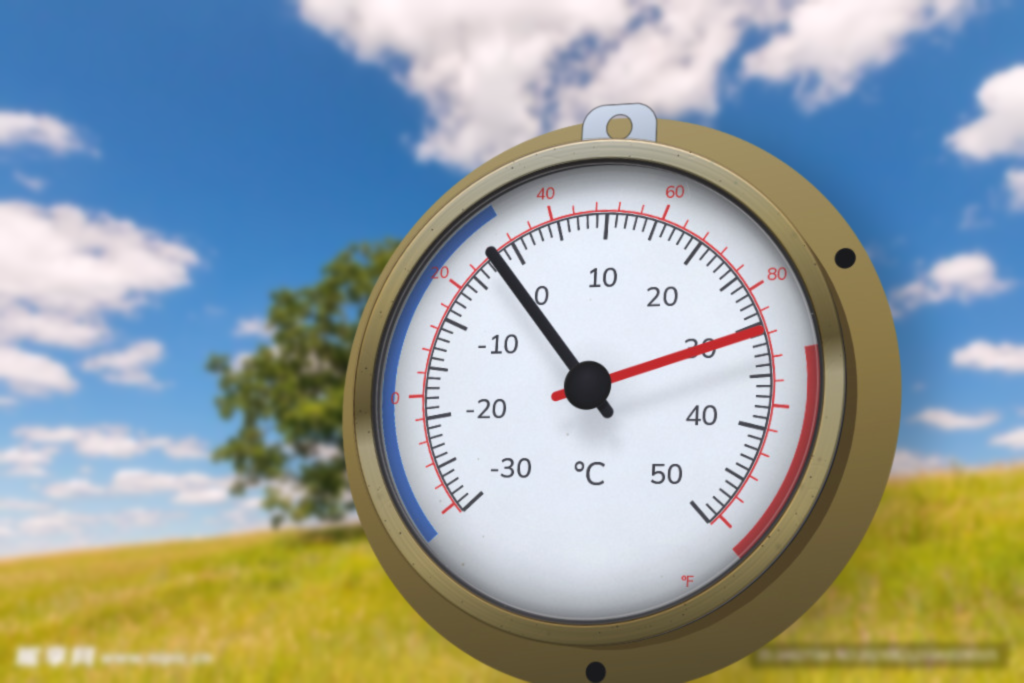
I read -2 (°C)
